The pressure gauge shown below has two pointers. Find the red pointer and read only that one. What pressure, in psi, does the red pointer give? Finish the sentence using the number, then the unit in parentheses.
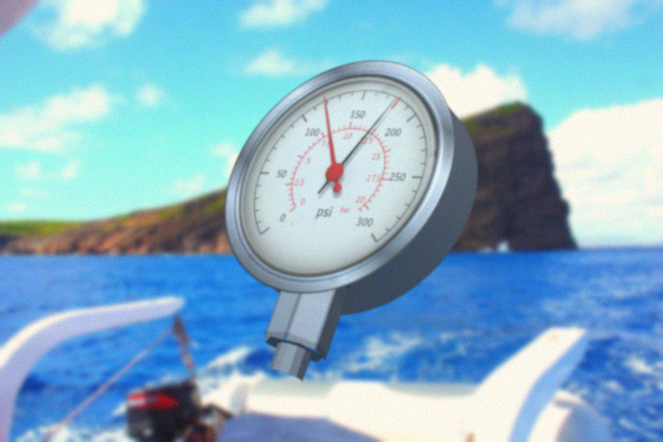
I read 120 (psi)
